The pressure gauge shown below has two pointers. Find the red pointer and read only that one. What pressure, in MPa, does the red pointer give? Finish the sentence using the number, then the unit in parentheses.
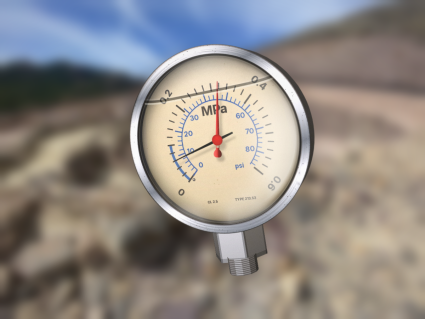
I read 0.32 (MPa)
